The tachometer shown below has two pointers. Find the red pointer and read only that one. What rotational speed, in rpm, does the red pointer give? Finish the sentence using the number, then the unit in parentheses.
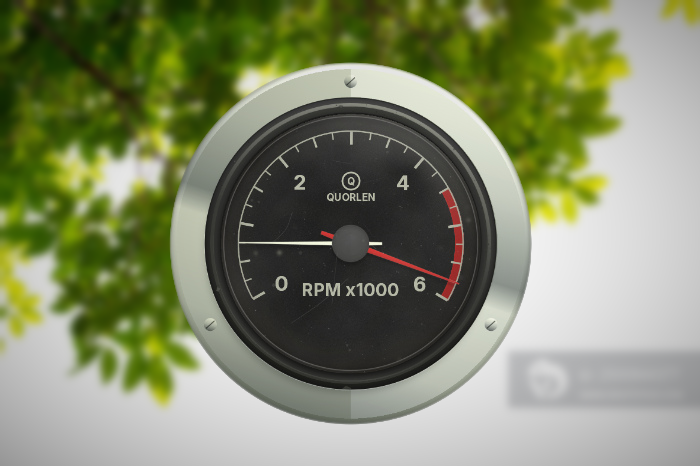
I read 5750 (rpm)
